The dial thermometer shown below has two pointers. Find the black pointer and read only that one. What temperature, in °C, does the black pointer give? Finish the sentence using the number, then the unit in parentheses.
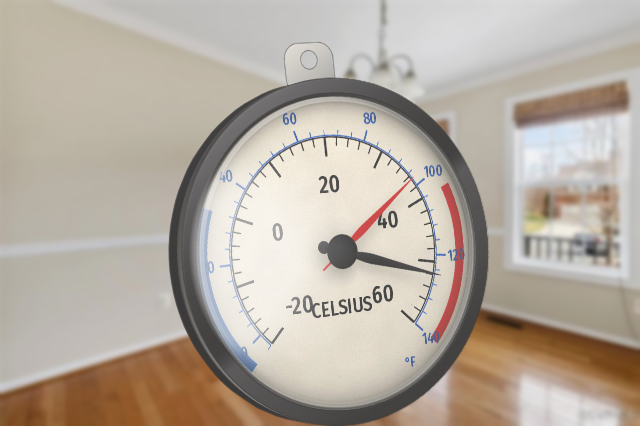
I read 52 (°C)
